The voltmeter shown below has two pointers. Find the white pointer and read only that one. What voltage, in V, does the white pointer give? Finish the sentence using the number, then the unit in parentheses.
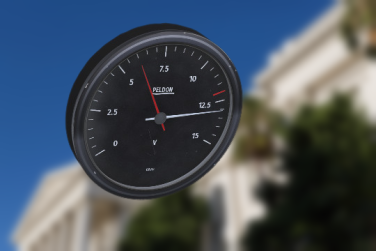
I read 13 (V)
